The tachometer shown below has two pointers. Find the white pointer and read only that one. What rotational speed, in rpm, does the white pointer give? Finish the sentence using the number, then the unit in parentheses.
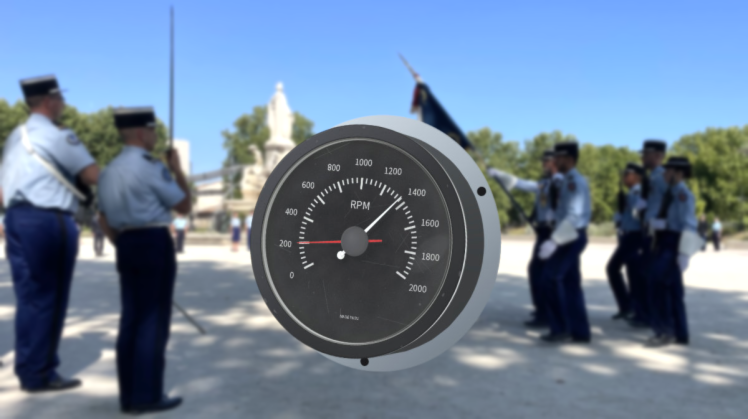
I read 1360 (rpm)
